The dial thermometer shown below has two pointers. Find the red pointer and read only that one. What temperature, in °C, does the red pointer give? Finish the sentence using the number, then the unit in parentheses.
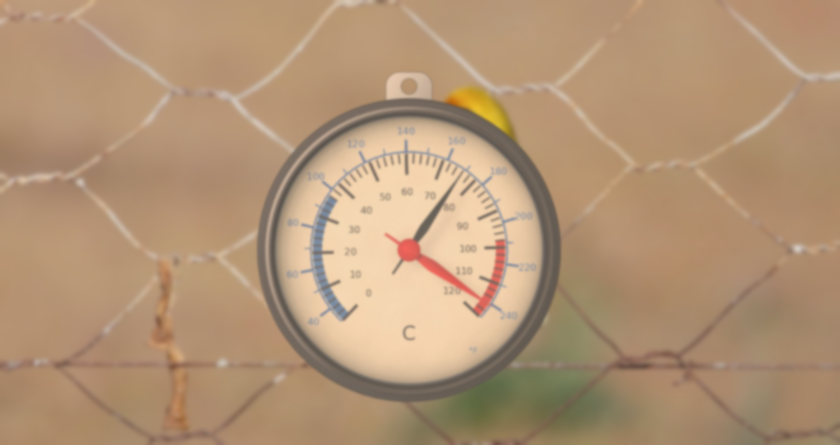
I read 116 (°C)
